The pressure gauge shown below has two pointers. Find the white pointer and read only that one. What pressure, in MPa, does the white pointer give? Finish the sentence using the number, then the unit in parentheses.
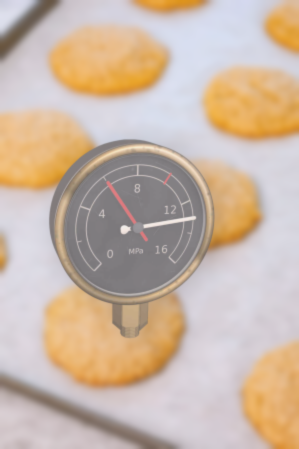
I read 13 (MPa)
